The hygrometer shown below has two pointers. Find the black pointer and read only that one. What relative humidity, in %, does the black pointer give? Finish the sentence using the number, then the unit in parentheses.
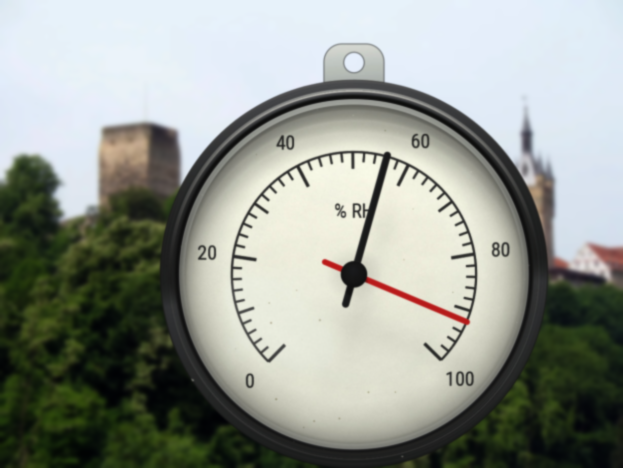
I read 56 (%)
